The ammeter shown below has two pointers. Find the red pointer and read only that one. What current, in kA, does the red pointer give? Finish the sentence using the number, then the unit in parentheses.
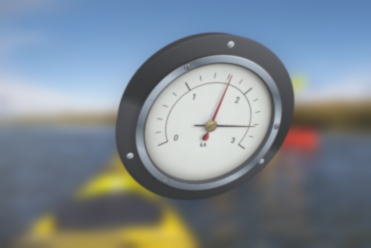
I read 1.6 (kA)
